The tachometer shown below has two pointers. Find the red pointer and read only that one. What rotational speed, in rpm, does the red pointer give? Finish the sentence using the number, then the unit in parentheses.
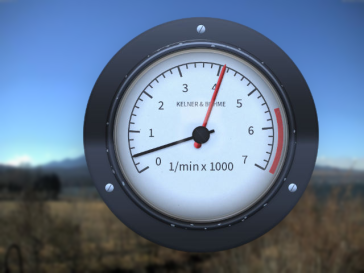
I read 4100 (rpm)
